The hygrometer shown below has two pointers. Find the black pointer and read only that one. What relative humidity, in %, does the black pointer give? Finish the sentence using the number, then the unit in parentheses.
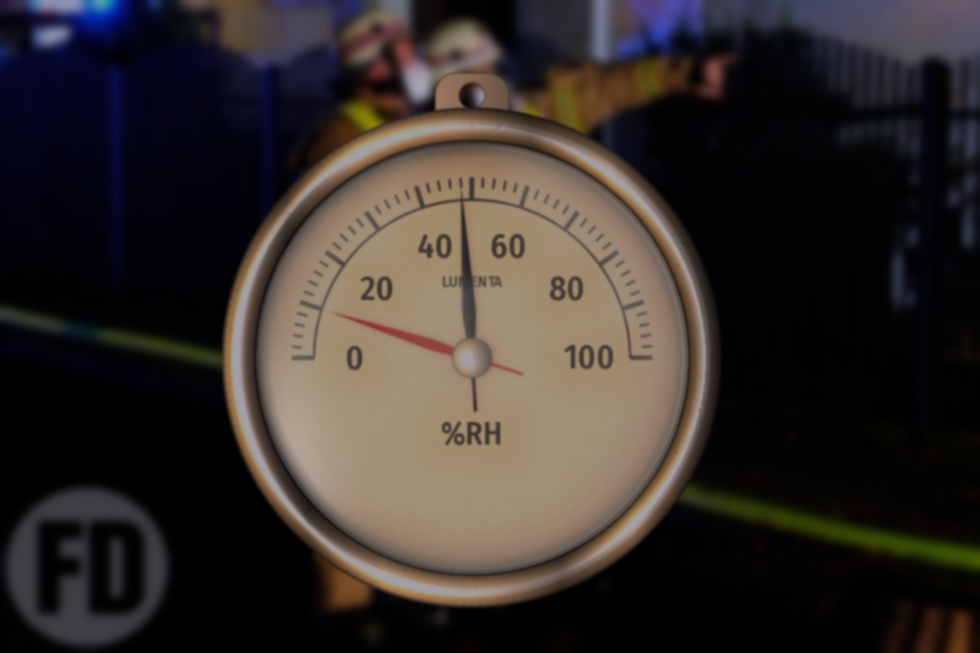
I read 48 (%)
